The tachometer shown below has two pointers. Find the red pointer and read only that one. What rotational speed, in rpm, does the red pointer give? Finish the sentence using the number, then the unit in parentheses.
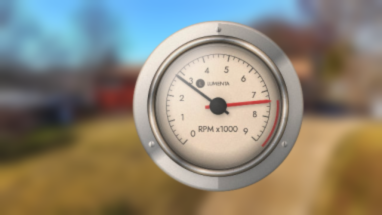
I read 7400 (rpm)
